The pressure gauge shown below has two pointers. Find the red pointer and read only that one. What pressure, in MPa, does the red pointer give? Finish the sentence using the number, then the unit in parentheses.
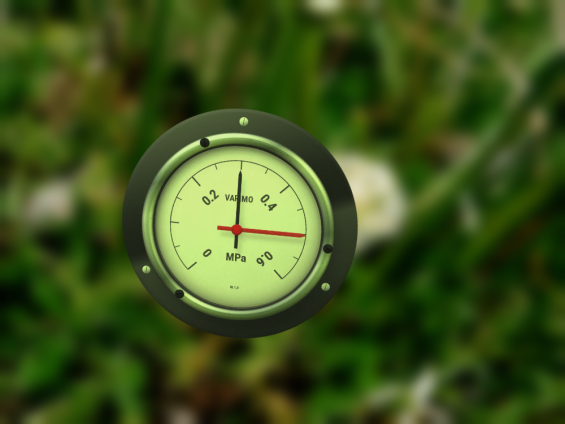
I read 0.5 (MPa)
